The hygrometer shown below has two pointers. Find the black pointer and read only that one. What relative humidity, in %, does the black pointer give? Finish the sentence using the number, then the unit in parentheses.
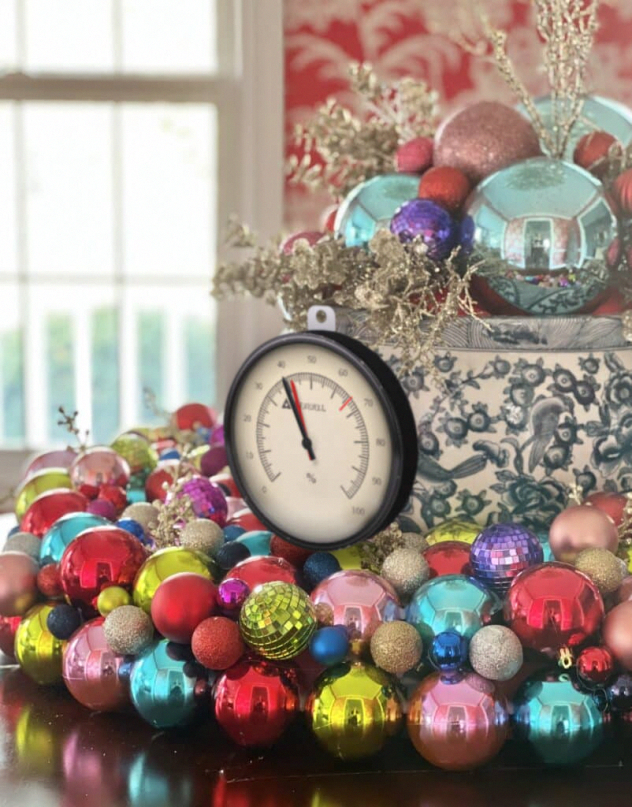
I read 40 (%)
